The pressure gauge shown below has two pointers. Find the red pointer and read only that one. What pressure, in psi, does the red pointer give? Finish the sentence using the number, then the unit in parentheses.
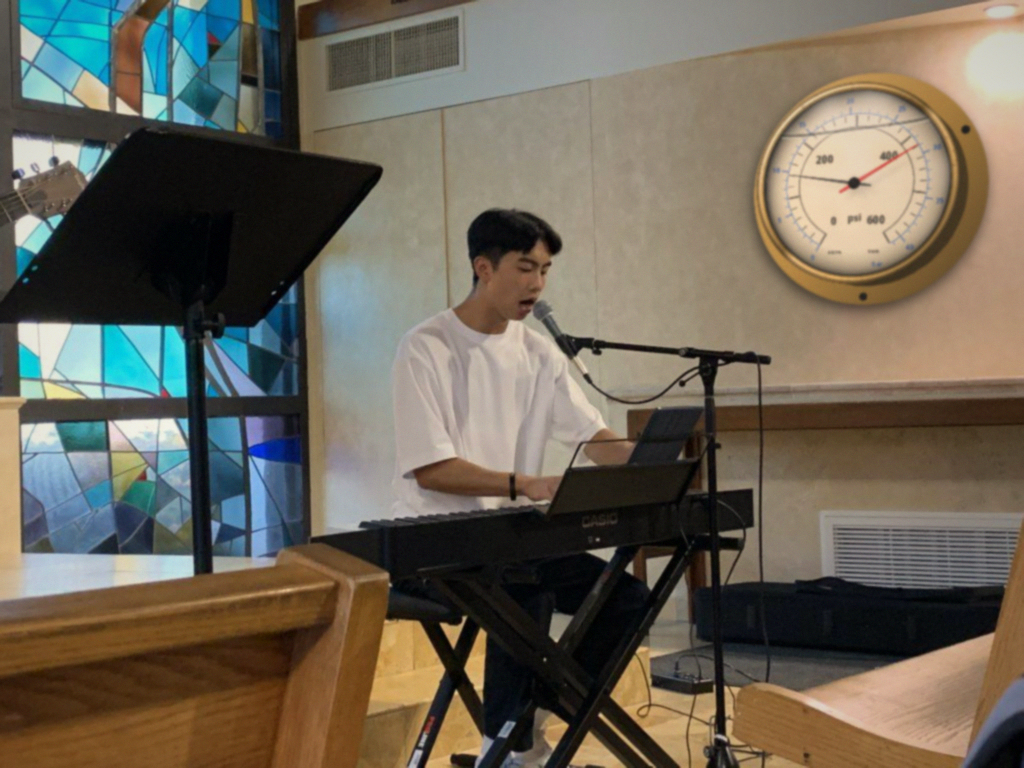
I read 420 (psi)
